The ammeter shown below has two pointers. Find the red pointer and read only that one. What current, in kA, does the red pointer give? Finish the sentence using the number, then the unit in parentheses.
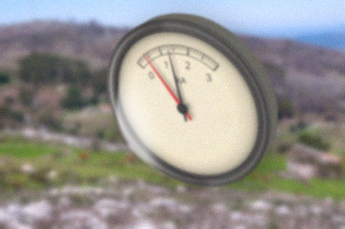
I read 0.5 (kA)
